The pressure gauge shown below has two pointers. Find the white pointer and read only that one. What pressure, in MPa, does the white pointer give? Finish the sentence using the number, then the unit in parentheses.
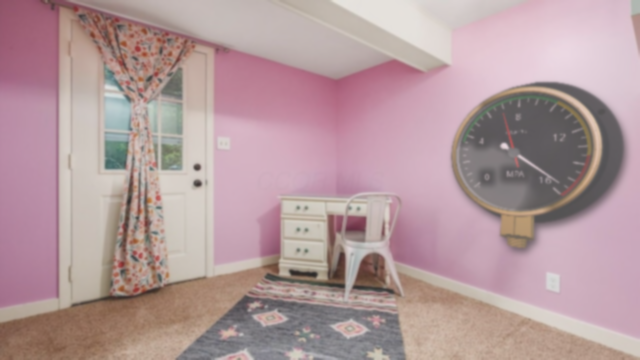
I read 15.5 (MPa)
